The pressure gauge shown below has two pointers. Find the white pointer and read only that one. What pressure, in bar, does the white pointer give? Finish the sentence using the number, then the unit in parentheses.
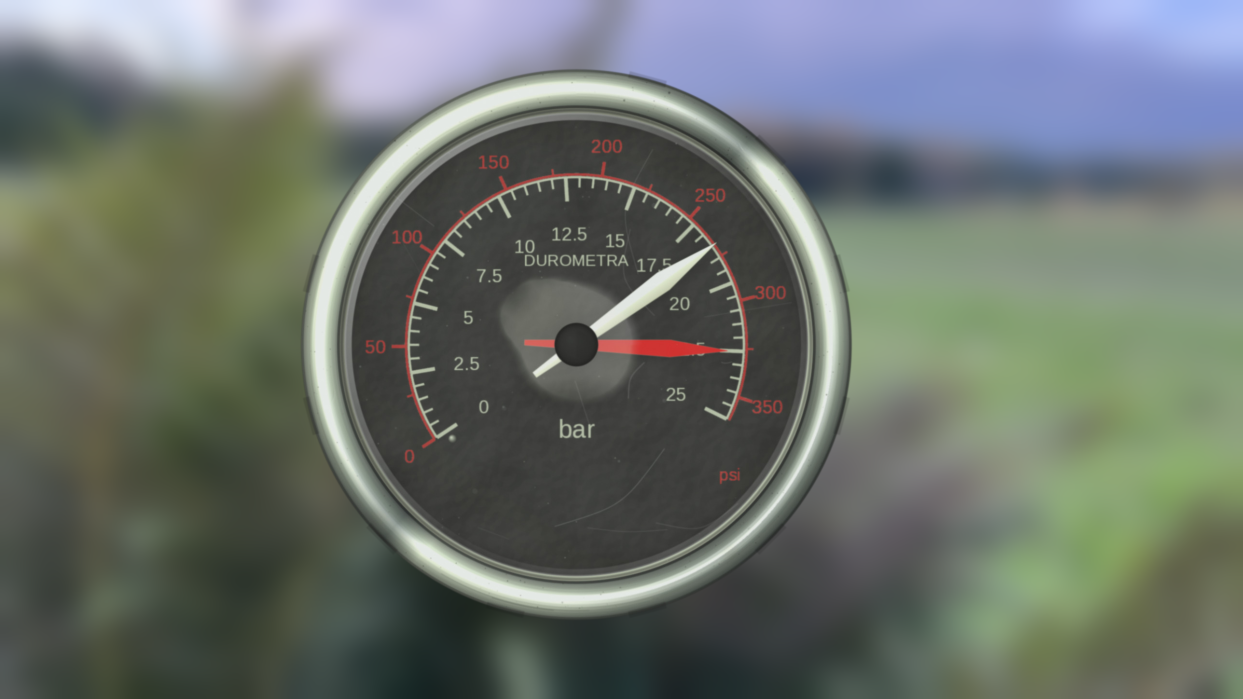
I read 18.5 (bar)
